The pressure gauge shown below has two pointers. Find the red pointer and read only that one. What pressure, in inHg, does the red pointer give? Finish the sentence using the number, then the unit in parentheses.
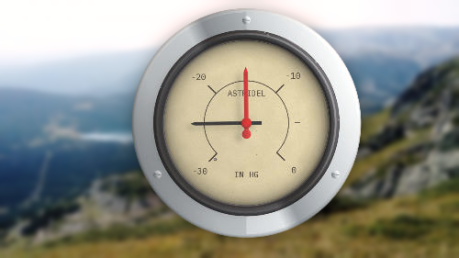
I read -15 (inHg)
